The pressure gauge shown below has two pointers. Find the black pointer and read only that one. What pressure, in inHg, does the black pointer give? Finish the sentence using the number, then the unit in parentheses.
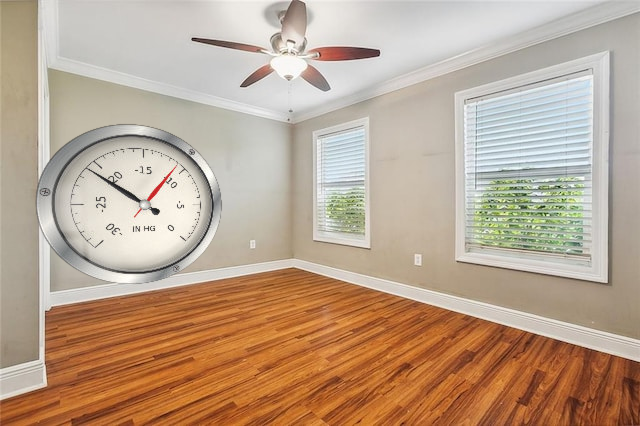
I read -21 (inHg)
